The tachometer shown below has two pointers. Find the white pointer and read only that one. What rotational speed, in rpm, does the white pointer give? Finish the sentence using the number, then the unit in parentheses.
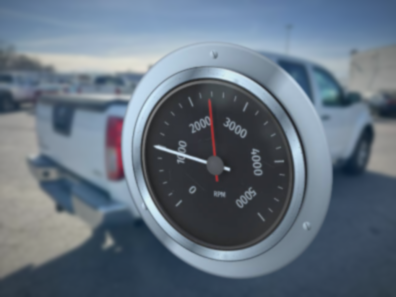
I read 1000 (rpm)
